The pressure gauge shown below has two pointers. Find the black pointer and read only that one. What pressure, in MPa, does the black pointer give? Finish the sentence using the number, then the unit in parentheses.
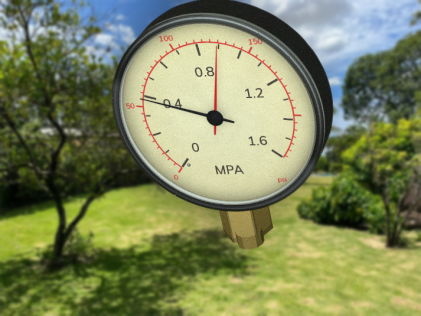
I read 0.4 (MPa)
